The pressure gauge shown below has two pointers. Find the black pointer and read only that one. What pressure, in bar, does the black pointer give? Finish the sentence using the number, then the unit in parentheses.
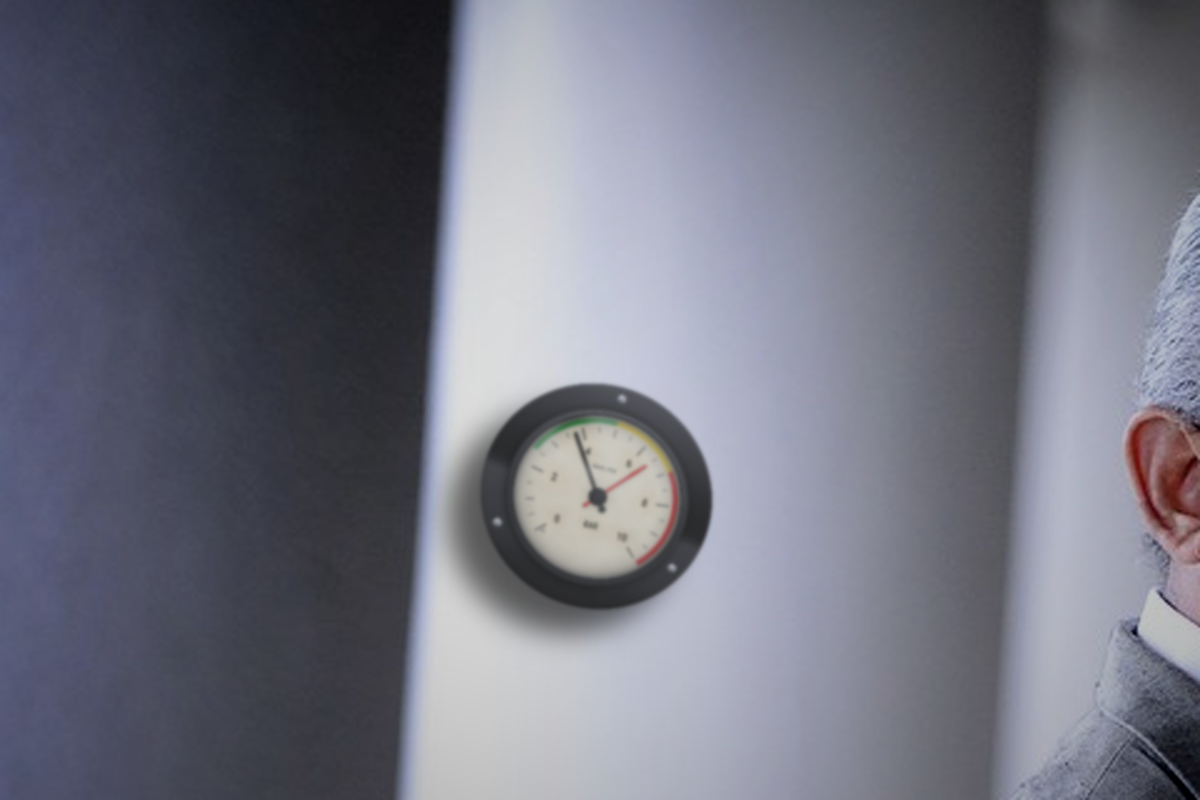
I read 3.75 (bar)
